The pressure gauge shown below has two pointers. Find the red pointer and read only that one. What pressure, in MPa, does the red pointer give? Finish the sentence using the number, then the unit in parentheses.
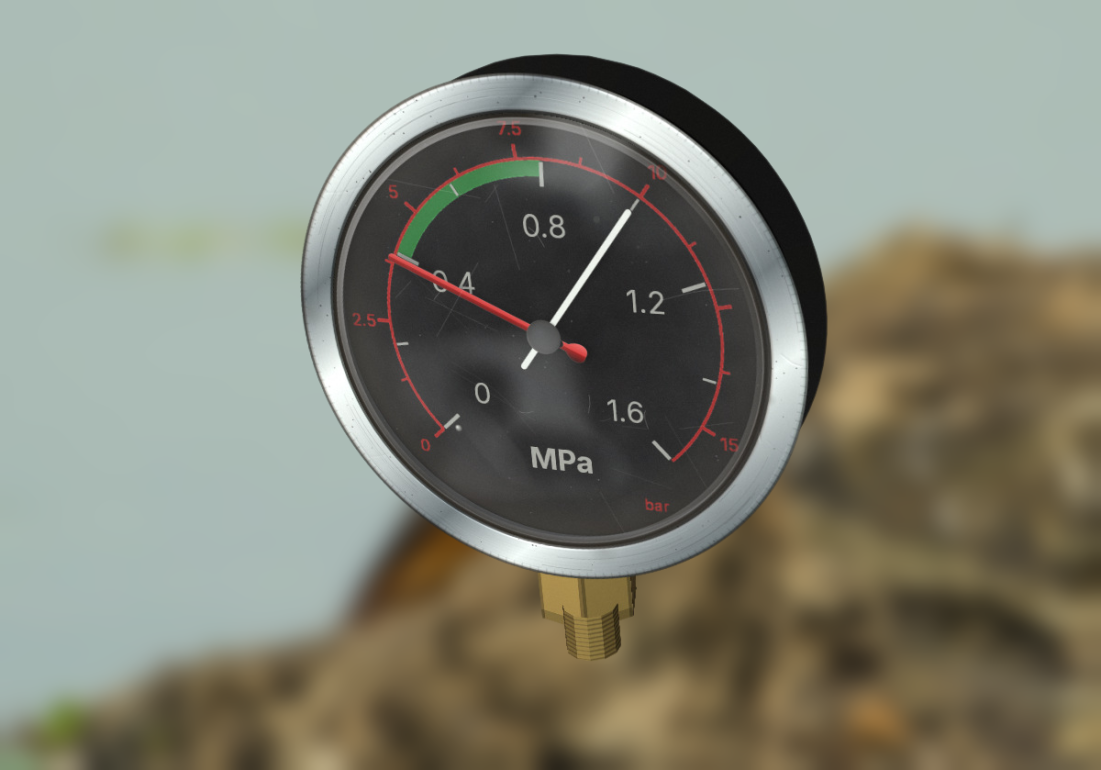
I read 0.4 (MPa)
